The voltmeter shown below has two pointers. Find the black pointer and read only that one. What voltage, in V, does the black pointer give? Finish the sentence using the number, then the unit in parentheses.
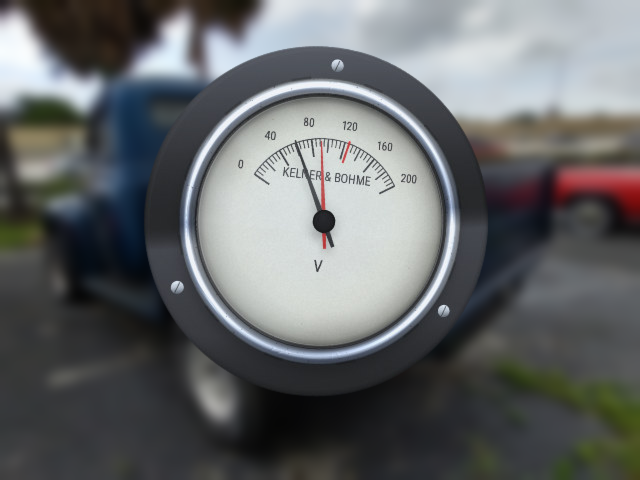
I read 60 (V)
